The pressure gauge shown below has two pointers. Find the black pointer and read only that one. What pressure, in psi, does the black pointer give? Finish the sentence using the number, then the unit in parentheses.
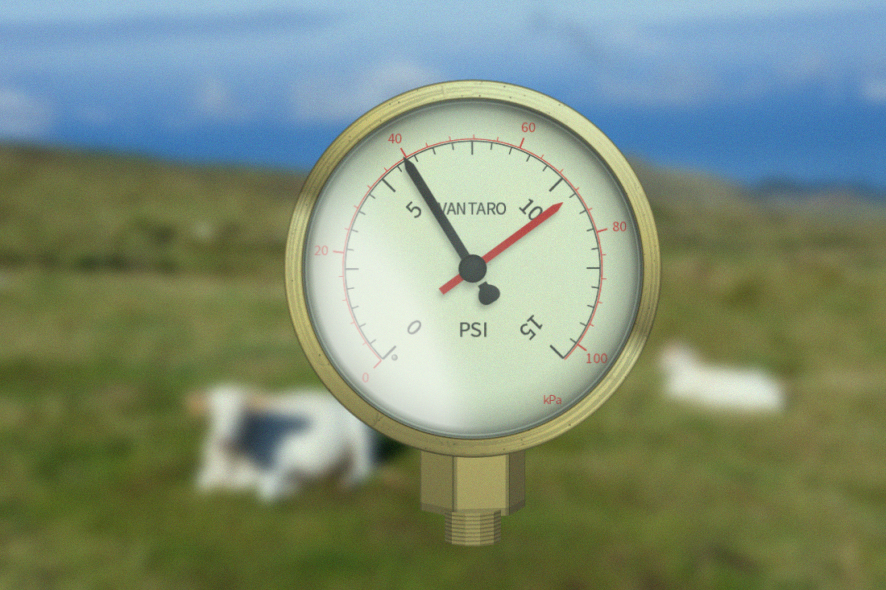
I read 5.75 (psi)
